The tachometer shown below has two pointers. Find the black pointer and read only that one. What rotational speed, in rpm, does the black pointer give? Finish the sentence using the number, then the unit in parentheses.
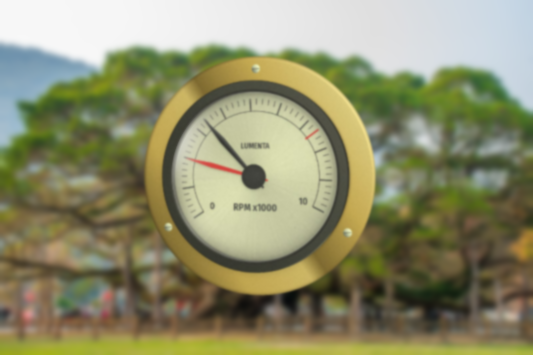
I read 3400 (rpm)
